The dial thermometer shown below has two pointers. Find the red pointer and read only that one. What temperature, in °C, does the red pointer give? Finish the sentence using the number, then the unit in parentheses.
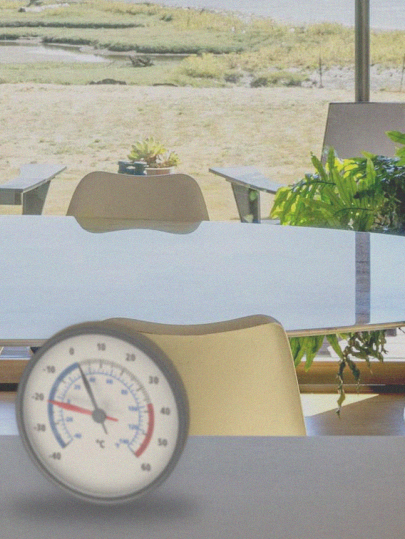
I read -20 (°C)
